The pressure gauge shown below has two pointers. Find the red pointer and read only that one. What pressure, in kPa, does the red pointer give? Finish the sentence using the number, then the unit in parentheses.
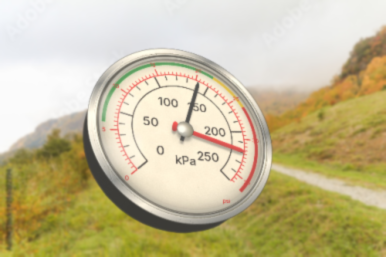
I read 220 (kPa)
